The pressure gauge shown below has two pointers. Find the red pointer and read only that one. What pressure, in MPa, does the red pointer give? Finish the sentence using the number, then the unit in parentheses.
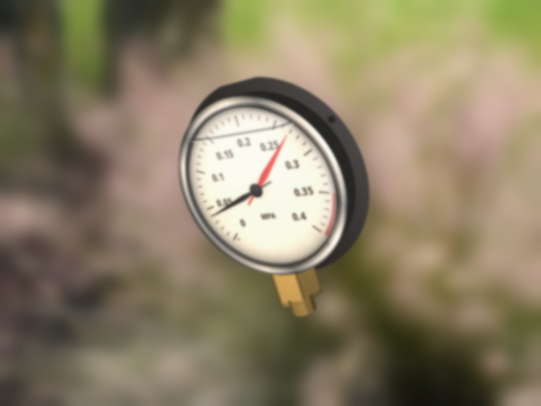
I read 0.27 (MPa)
